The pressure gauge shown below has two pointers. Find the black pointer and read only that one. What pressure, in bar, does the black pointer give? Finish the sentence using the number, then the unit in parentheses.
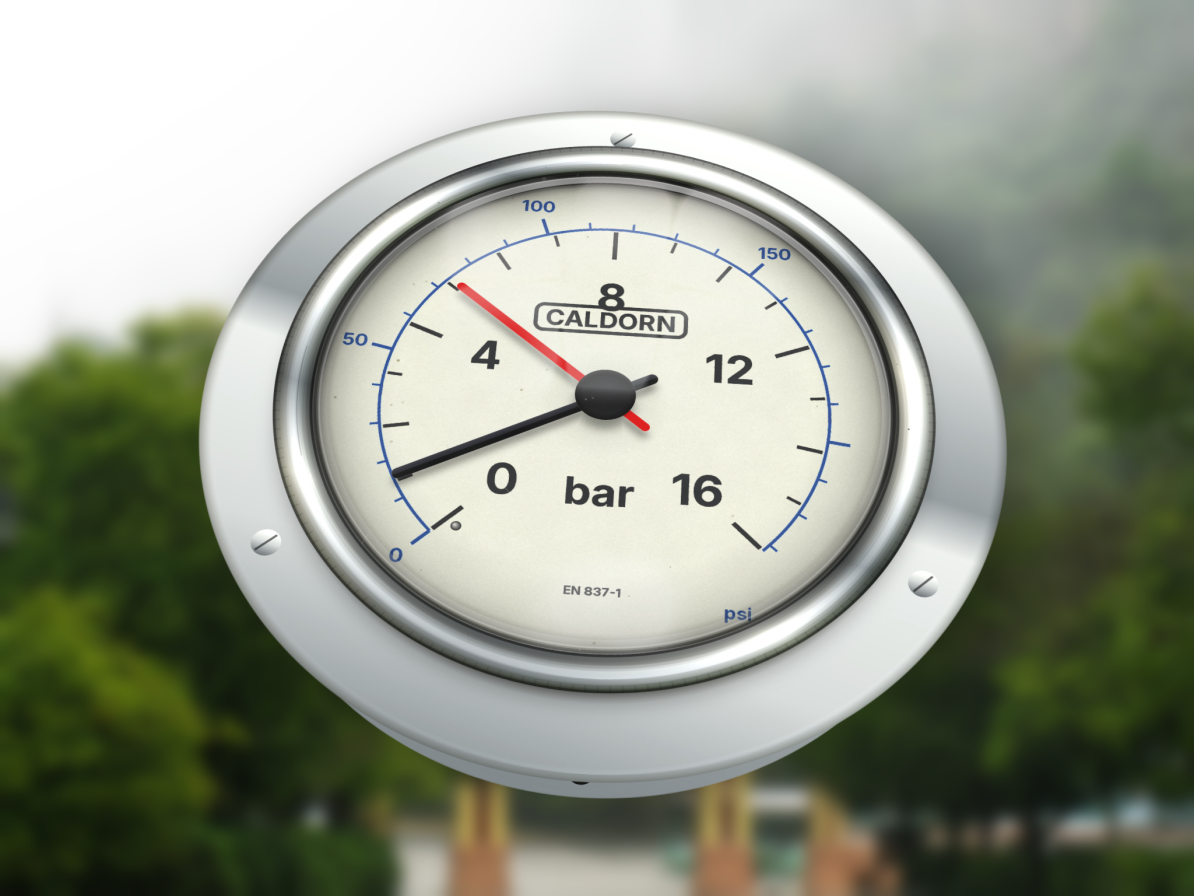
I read 1 (bar)
